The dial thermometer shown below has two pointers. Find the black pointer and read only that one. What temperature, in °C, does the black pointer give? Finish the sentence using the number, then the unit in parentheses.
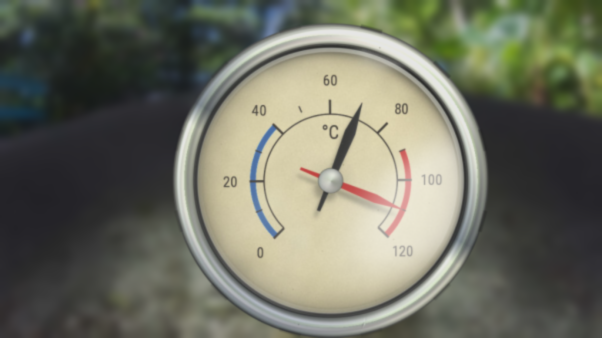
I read 70 (°C)
